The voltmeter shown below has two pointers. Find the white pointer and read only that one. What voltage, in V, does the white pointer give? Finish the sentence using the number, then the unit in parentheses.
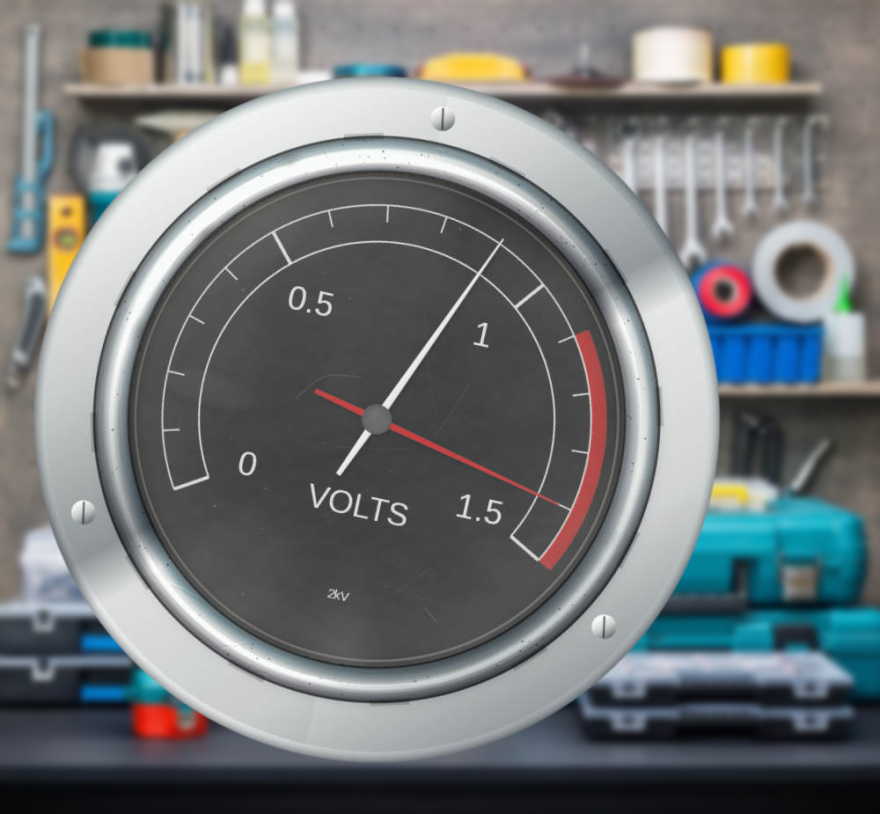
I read 0.9 (V)
